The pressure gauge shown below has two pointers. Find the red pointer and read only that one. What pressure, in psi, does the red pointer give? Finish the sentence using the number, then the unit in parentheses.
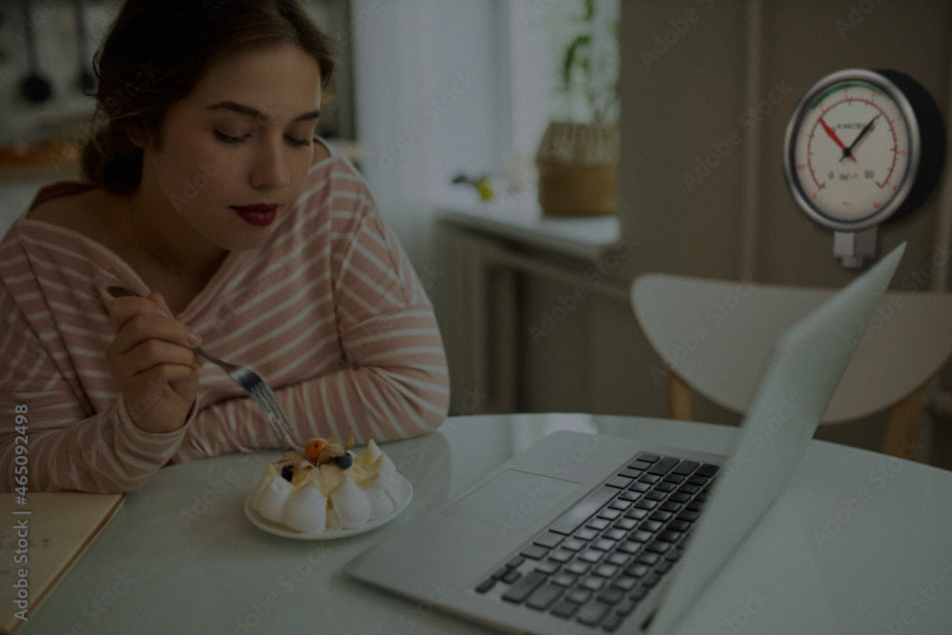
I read 20 (psi)
